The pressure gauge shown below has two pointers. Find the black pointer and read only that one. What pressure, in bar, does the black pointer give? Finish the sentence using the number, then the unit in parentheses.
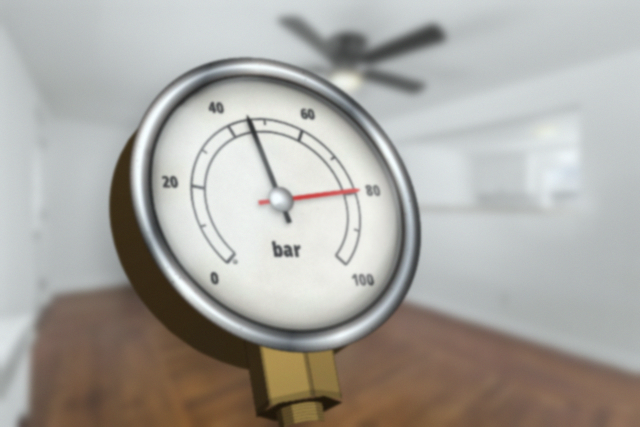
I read 45 (bar)
